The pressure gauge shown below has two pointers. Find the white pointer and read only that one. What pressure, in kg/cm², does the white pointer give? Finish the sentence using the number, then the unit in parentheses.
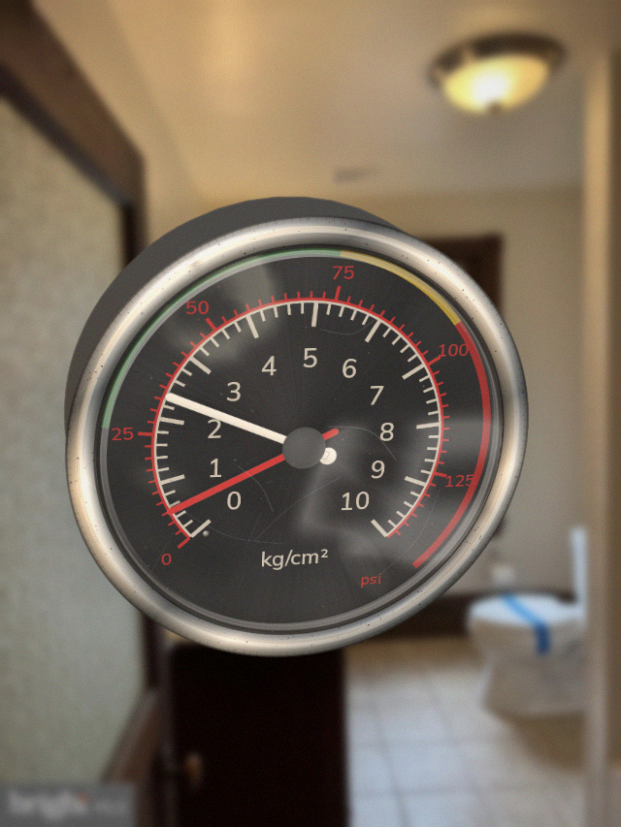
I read 2.4 (kg/cm²)
